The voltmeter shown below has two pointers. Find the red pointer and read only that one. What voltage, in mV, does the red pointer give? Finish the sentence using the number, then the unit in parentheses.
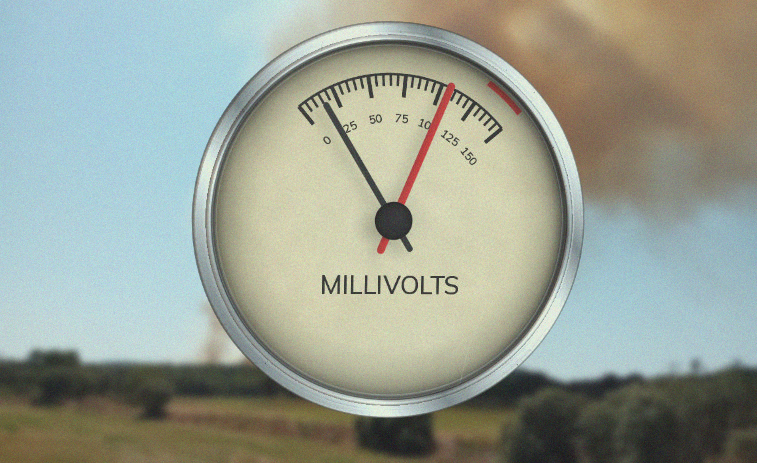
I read 105 (mV)
